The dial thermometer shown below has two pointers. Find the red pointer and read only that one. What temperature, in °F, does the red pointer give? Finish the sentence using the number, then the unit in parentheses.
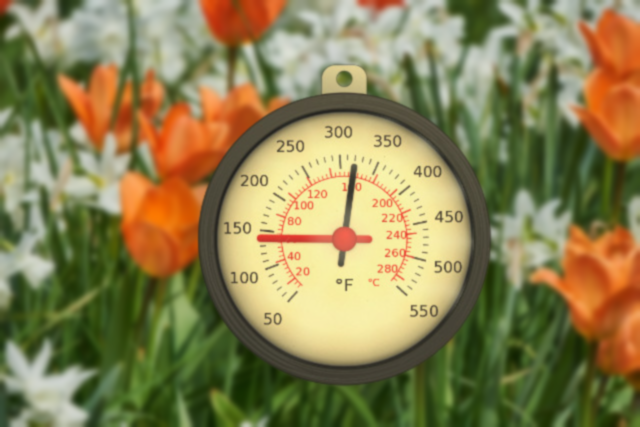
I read 140 (°F)
